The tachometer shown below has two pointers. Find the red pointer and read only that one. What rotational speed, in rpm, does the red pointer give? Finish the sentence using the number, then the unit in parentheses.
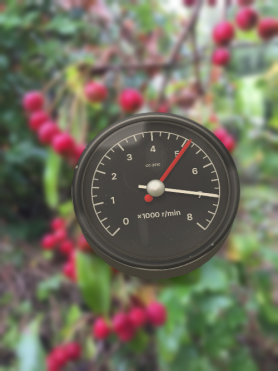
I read 5125 (rpm)
